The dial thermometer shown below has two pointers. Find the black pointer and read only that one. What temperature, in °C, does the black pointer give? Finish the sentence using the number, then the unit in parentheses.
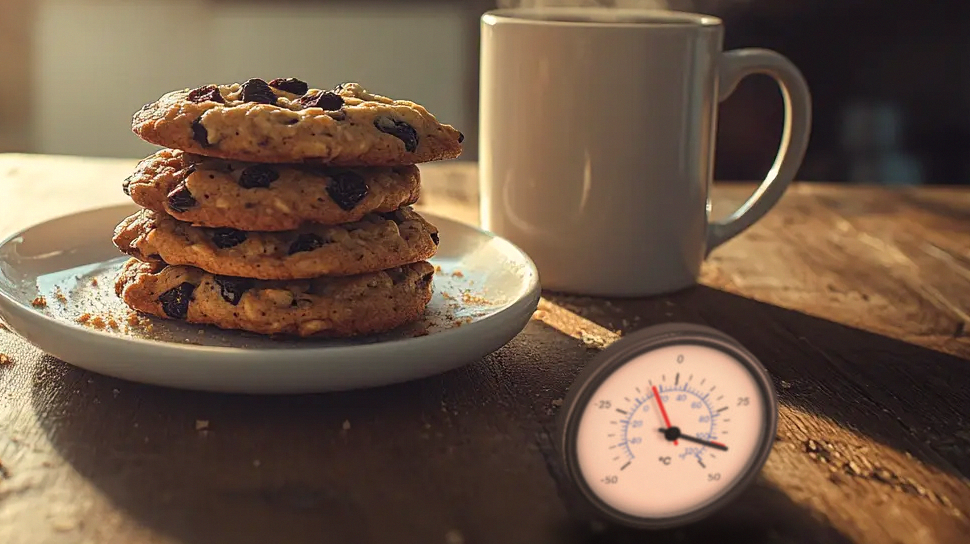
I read 40 (°C)
